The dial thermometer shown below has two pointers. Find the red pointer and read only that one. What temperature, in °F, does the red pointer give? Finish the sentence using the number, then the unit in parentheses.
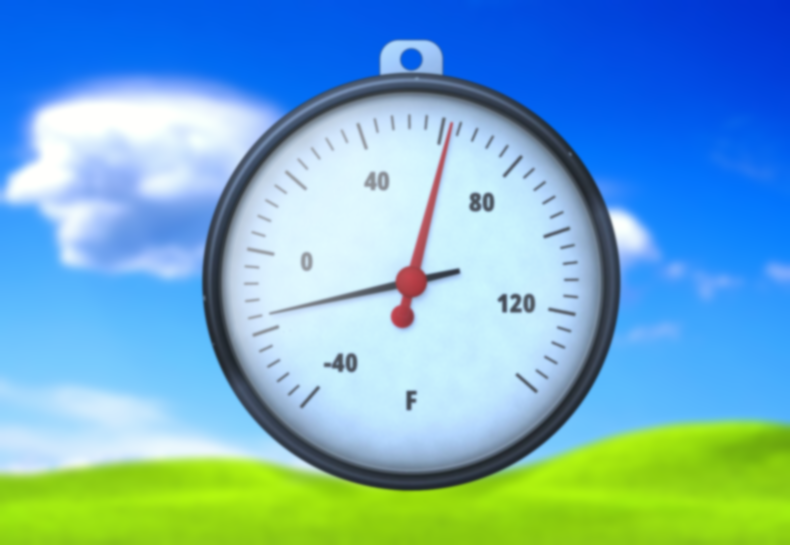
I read 62 (°F)
